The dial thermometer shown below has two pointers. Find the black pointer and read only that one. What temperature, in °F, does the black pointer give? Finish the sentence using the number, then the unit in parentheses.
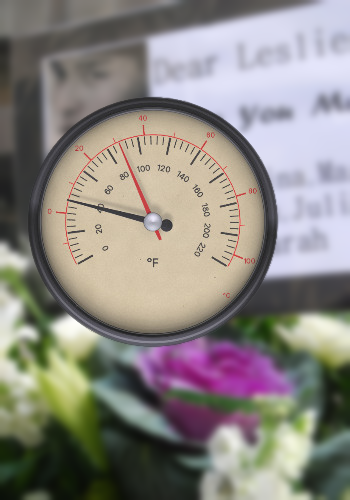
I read 40 (°F)
